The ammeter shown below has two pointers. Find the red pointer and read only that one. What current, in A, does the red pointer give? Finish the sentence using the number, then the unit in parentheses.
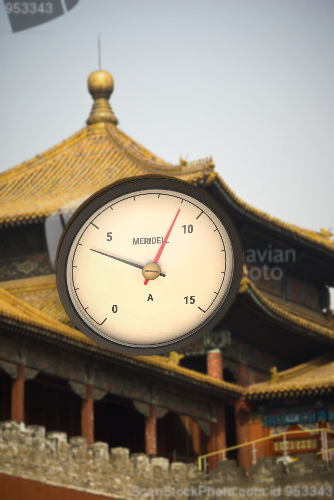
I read 9 (A)
